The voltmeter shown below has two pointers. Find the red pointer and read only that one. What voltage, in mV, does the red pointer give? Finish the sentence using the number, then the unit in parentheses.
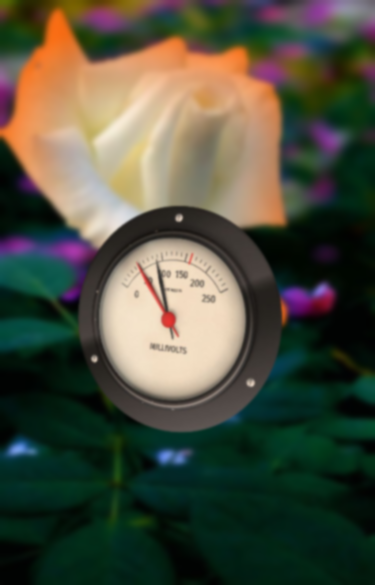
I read 50 (mV)
